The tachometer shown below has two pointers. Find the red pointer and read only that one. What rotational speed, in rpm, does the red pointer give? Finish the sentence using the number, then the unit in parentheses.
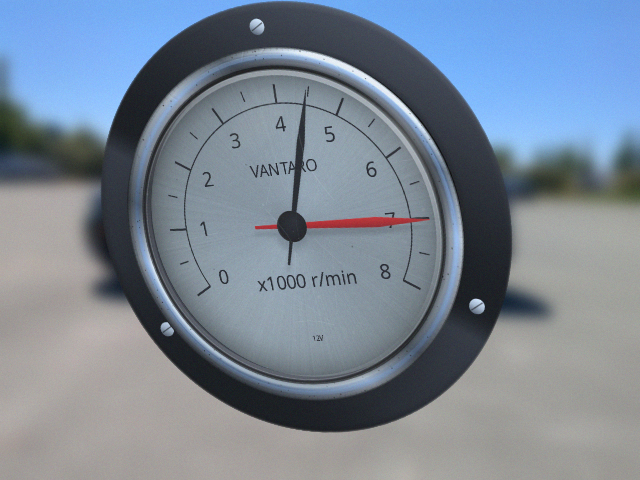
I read 7000 (rpm)
